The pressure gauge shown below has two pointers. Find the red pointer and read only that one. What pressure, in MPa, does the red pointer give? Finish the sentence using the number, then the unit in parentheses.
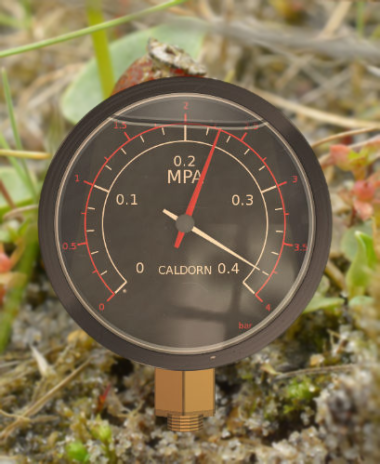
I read 0.23 (MPa)
